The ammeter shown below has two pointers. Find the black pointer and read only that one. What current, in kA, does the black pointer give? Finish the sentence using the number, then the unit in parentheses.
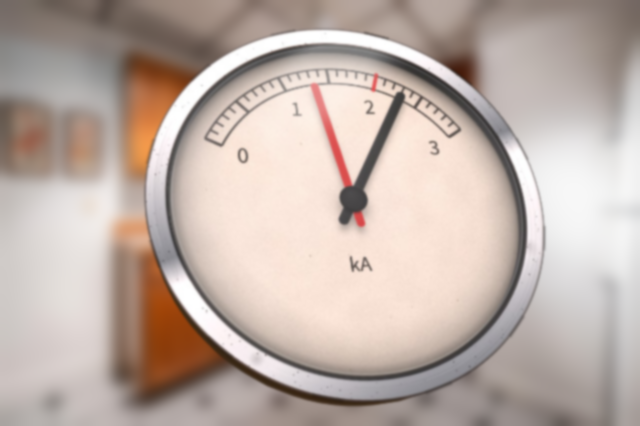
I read 2.3 (kA)
